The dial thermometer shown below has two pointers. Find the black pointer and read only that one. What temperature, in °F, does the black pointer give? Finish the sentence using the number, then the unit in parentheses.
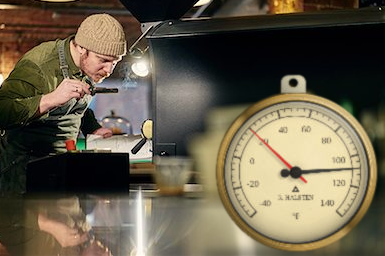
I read 108 (°F)
